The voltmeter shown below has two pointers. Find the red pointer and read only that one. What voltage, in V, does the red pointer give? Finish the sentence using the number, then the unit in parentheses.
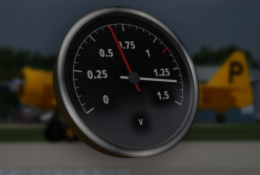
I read 0.65 (V)
